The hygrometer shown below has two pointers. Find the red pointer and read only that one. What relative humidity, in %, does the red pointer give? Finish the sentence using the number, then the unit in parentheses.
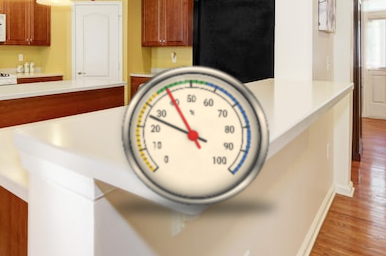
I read 40 (%)
